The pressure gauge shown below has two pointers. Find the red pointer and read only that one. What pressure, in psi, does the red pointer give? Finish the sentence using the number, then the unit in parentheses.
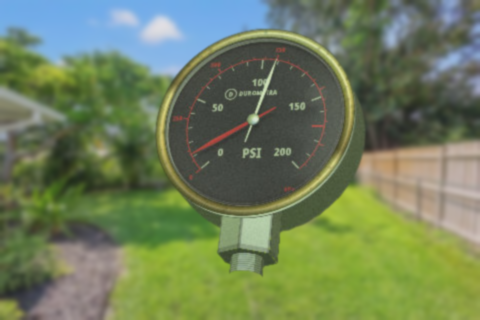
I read 10 (psi)
